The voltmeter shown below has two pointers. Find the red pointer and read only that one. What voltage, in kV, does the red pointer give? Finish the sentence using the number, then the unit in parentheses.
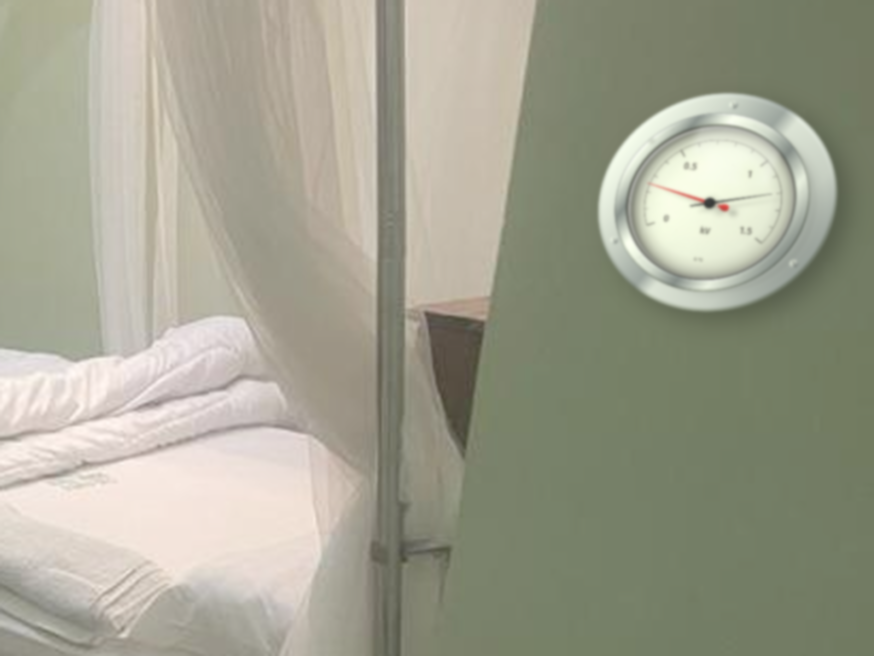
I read 0.25 (kV)
